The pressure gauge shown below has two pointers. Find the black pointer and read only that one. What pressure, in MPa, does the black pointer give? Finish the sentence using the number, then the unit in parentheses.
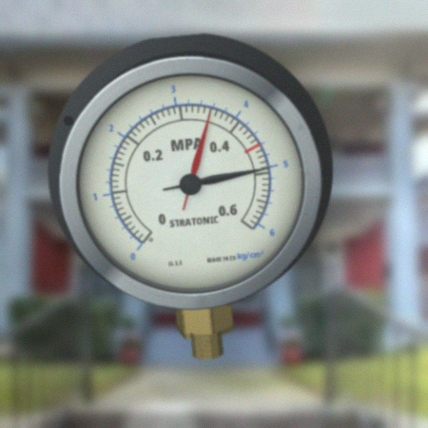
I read 0.49 (MPa)
